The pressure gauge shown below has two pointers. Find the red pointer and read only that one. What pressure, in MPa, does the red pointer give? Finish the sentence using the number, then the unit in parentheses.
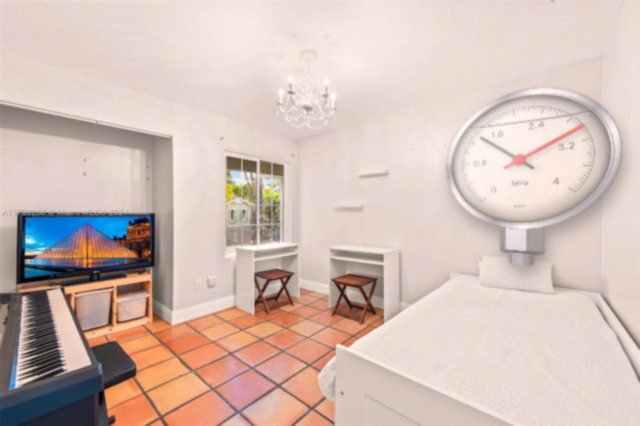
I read 3 (MPa)
